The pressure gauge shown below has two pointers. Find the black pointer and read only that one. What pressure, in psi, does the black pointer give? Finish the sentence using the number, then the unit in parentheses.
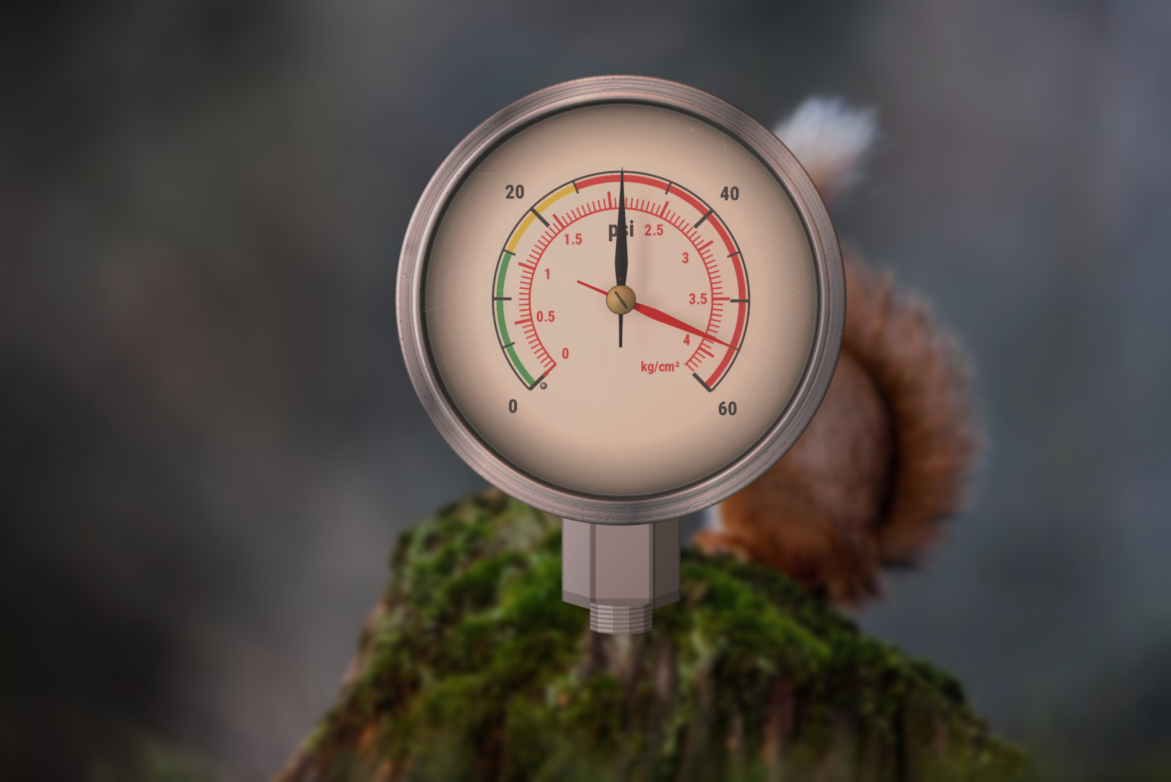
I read 30 (psi)
